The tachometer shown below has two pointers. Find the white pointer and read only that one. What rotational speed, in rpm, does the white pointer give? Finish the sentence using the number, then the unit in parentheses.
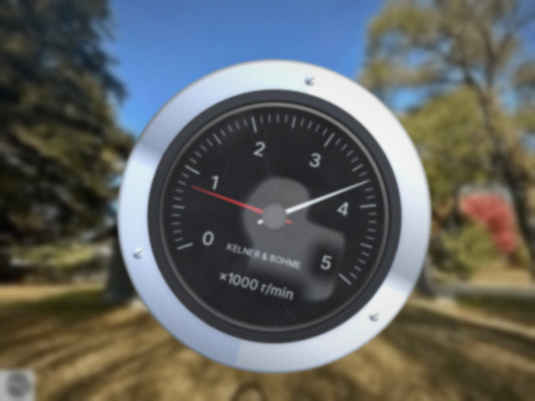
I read 3700 (rpm)
